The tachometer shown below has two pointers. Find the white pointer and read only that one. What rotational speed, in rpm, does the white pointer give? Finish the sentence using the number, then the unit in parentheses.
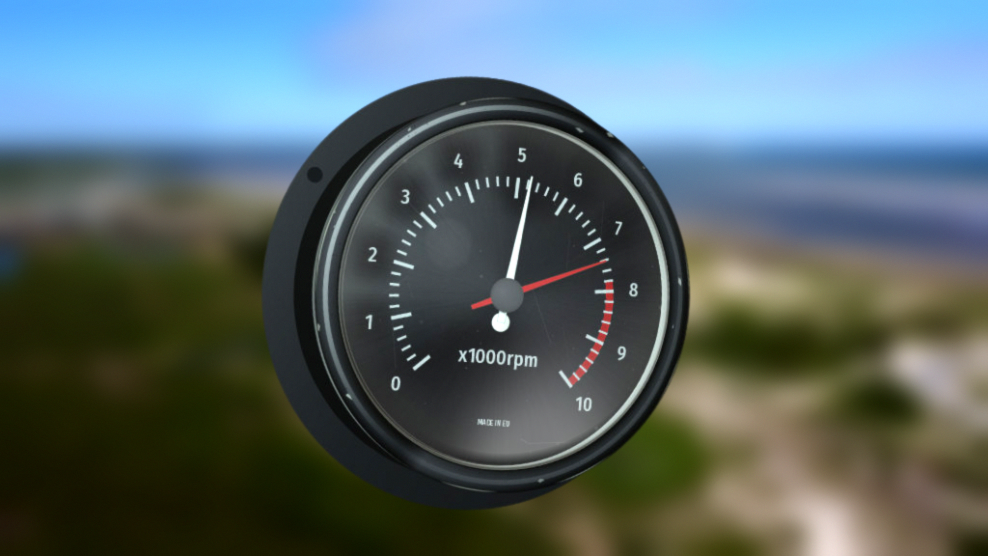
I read 5200 (rpm)
